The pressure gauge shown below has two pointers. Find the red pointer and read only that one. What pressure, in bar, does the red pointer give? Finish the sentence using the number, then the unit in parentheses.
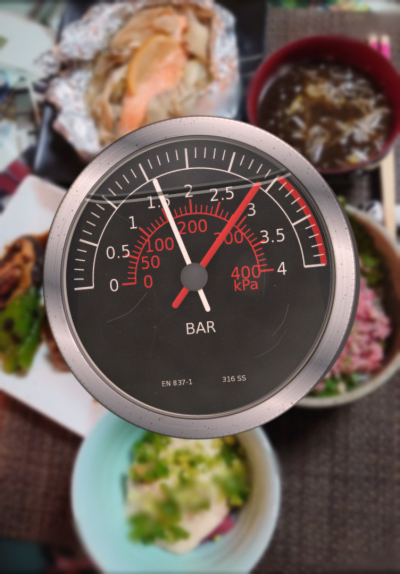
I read 2.9 (bar)
